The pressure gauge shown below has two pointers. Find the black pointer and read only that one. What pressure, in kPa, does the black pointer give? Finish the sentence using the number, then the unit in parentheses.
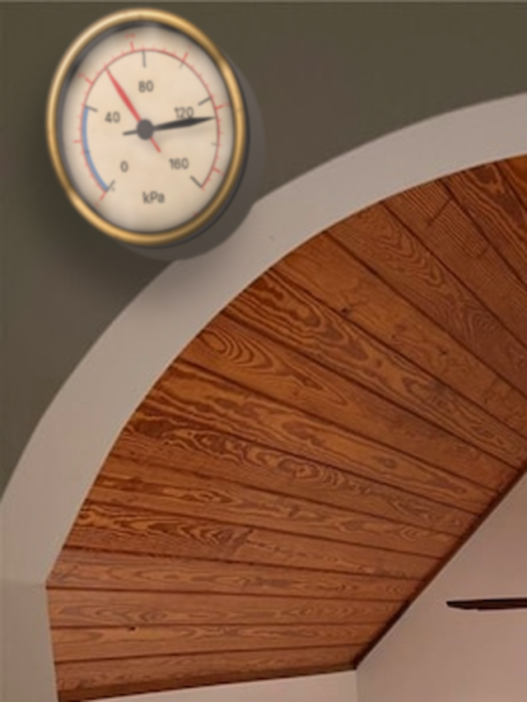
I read 130 (kPa)
